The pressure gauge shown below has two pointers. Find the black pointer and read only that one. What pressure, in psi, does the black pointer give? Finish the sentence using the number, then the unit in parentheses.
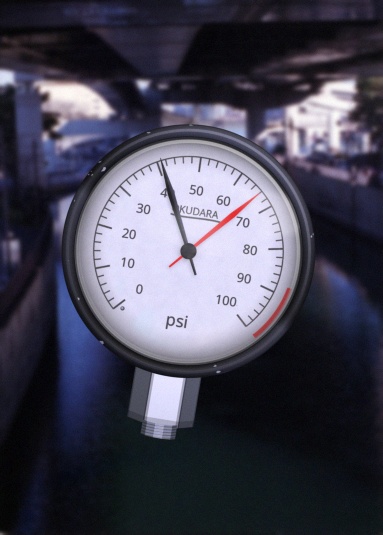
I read 41 (psi)
